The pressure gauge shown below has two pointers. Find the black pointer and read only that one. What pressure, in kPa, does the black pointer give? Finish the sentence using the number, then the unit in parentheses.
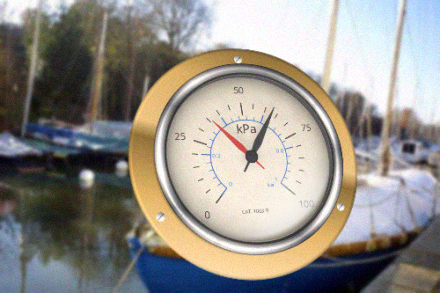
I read 62.5 (kPa)
